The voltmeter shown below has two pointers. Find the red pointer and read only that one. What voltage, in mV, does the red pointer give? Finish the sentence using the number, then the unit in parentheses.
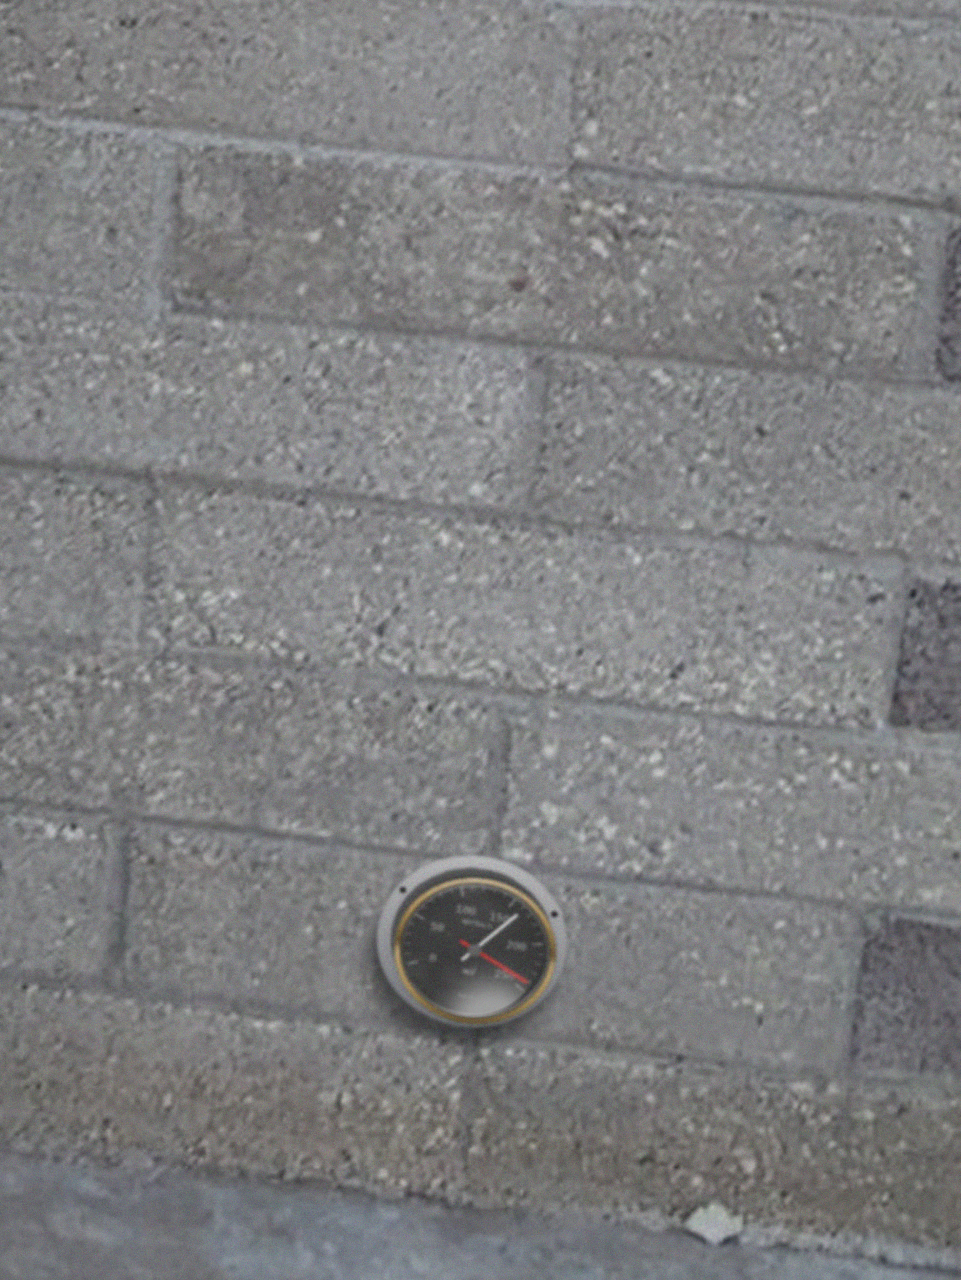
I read 240 (mV)
